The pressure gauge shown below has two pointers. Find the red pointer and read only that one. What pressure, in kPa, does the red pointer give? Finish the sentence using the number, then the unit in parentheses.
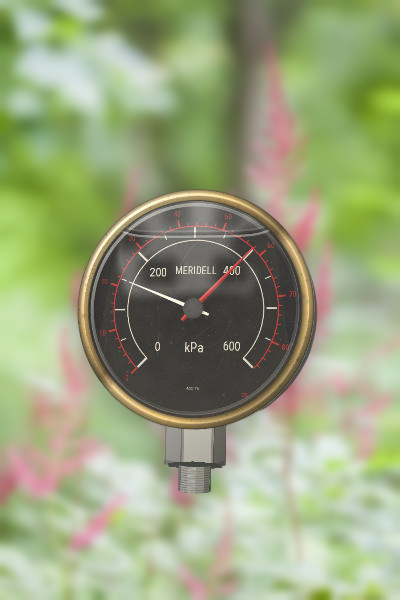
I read 400 (kPa)
